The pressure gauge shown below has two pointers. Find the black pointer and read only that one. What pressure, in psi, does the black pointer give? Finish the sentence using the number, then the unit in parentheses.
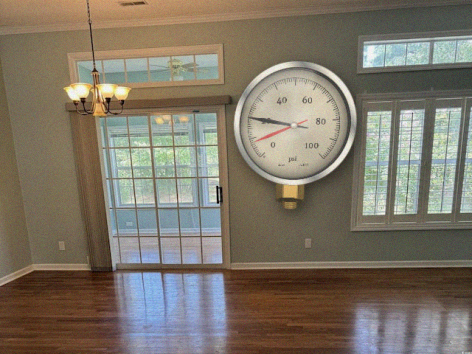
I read 20 (psi)
